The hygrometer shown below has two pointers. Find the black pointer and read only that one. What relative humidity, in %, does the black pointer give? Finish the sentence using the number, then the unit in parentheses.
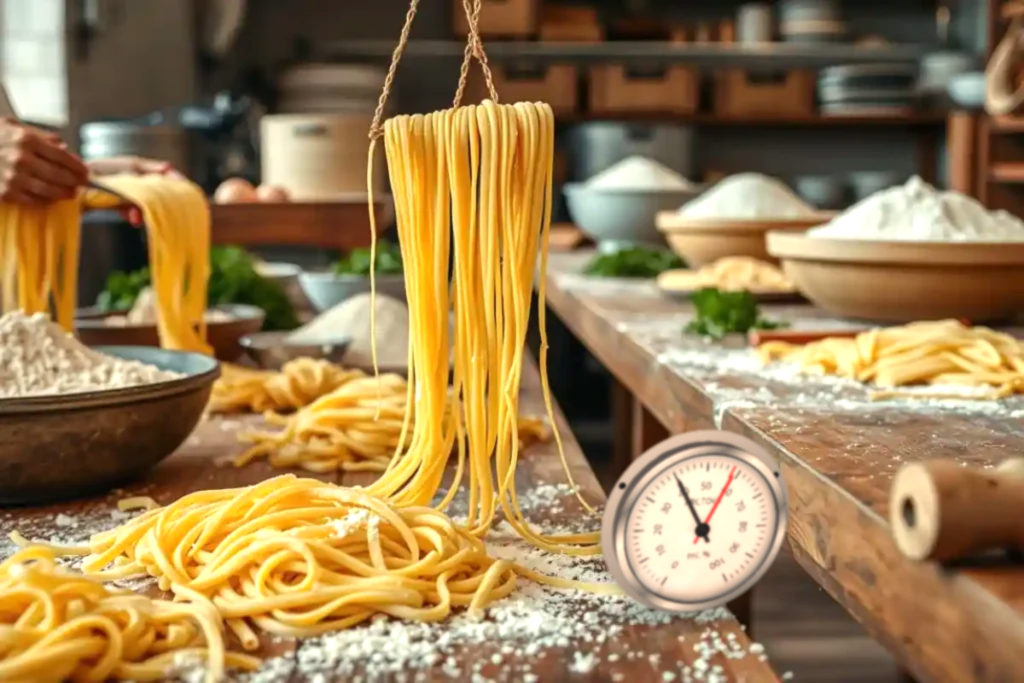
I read 40 (%)
